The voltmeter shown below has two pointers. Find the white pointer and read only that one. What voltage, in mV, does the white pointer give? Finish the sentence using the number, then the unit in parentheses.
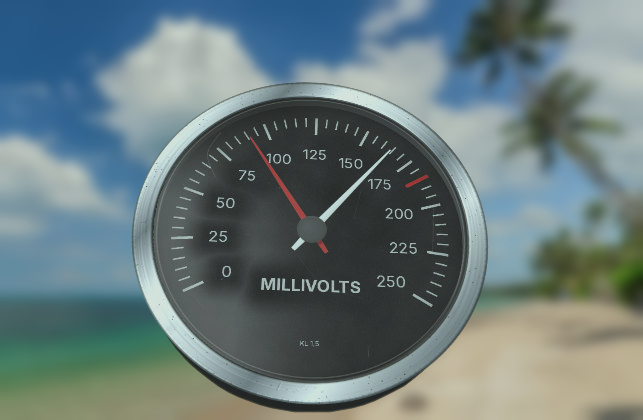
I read 165 (mV)
